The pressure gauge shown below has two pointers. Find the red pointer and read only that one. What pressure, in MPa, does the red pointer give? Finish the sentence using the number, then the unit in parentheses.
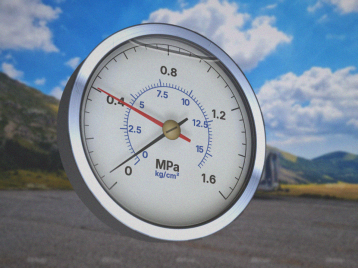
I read 0.4 (MPa)
